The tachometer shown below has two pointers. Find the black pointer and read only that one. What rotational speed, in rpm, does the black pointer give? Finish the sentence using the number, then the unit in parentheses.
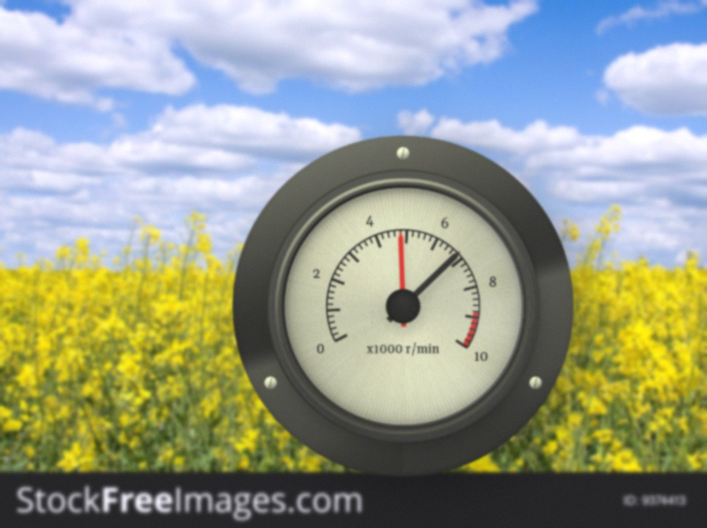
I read 6800 (rpm)
